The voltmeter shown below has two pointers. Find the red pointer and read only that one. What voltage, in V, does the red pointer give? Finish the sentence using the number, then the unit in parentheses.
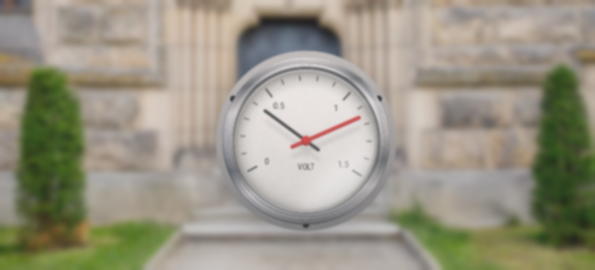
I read 1.15 (V)
